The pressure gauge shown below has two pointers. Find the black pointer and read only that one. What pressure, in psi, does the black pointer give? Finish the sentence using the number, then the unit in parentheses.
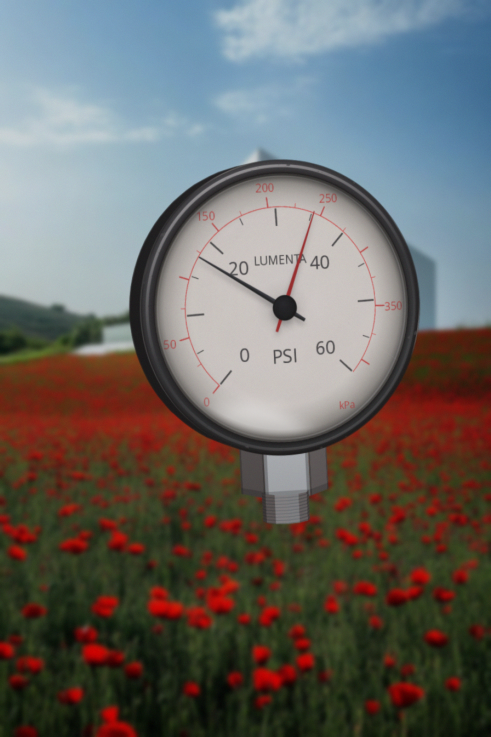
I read 17.5 (psi)
